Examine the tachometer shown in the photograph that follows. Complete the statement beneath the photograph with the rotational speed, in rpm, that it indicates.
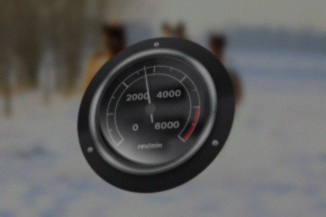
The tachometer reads 2750 rpm
